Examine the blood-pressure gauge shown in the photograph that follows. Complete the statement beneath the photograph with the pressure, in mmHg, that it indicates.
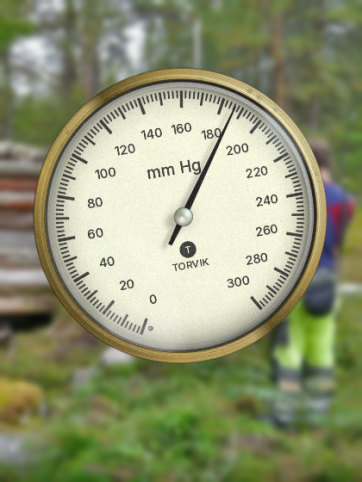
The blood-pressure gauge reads 186 mmHg
